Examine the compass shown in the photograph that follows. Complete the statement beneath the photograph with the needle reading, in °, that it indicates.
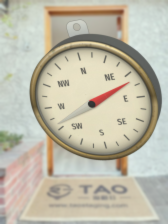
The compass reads 67.5 °
